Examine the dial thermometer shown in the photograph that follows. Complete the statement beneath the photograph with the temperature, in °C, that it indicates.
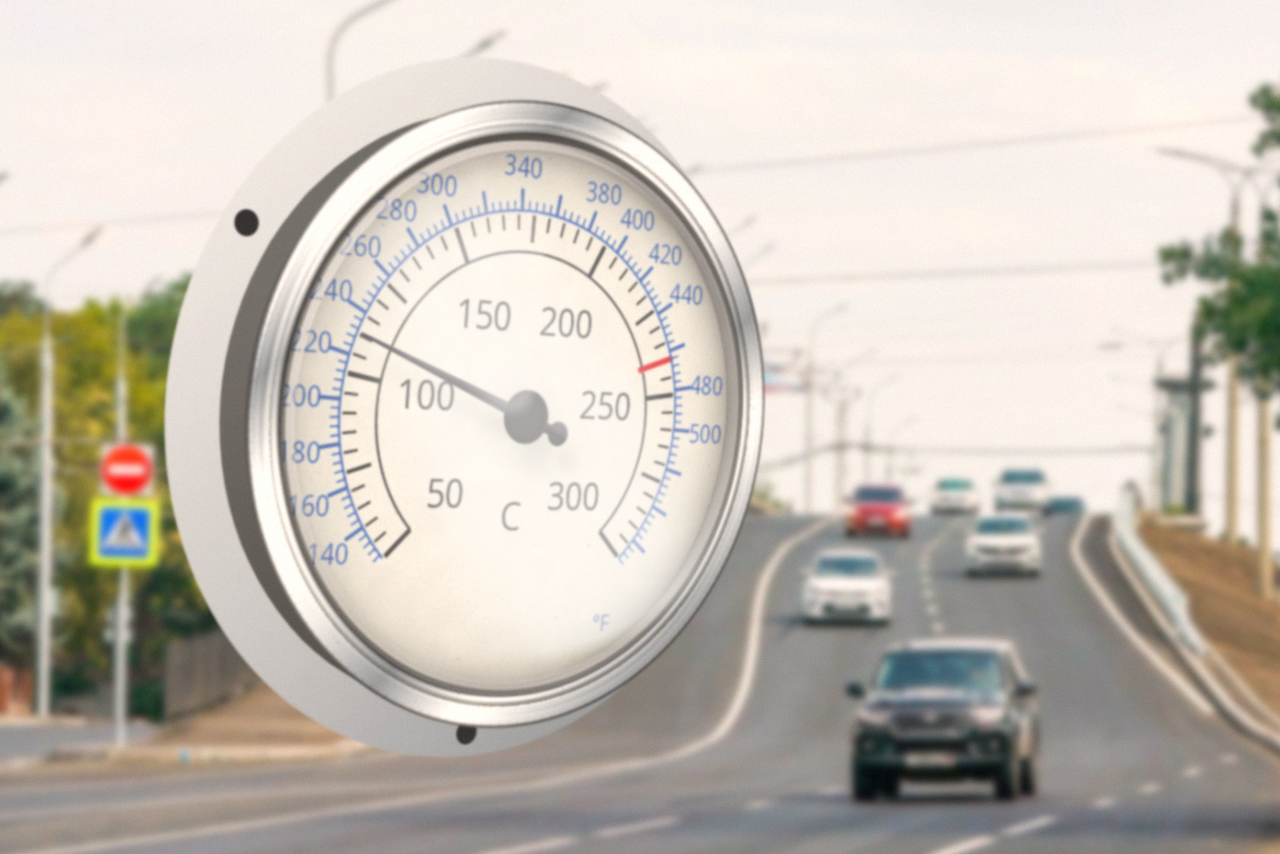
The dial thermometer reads 110 °C
